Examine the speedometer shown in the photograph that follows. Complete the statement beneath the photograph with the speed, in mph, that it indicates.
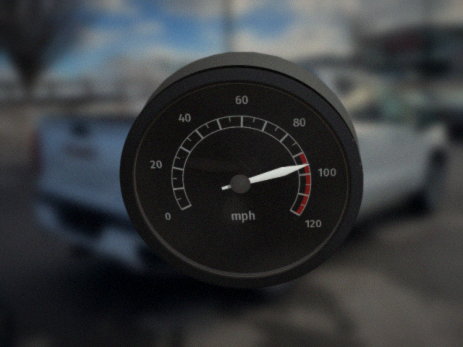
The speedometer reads 95 mph
